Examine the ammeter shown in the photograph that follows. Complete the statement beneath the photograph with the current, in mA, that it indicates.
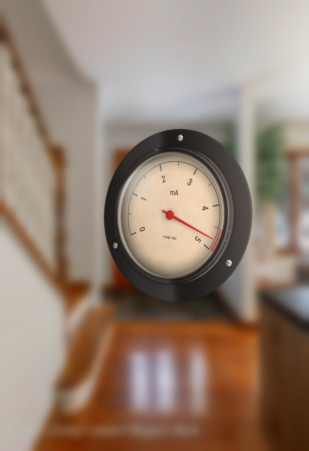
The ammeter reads 4.75 mA
